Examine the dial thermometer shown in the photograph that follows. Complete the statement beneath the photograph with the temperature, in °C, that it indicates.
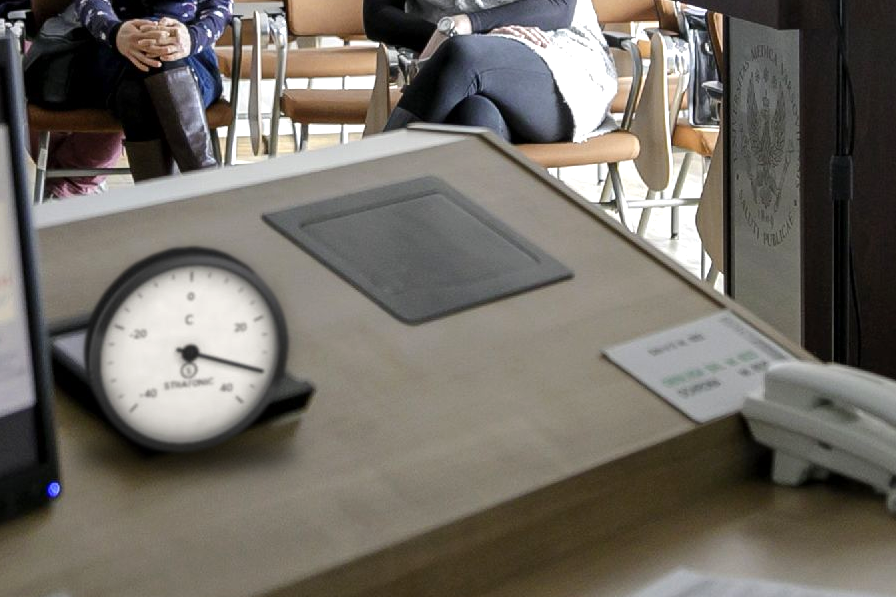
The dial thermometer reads 32 °C
